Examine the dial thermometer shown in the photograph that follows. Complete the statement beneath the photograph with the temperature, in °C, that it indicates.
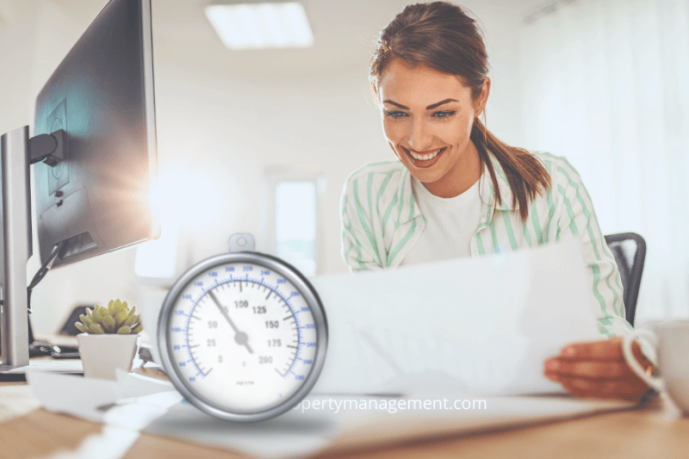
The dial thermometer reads 75 °C
